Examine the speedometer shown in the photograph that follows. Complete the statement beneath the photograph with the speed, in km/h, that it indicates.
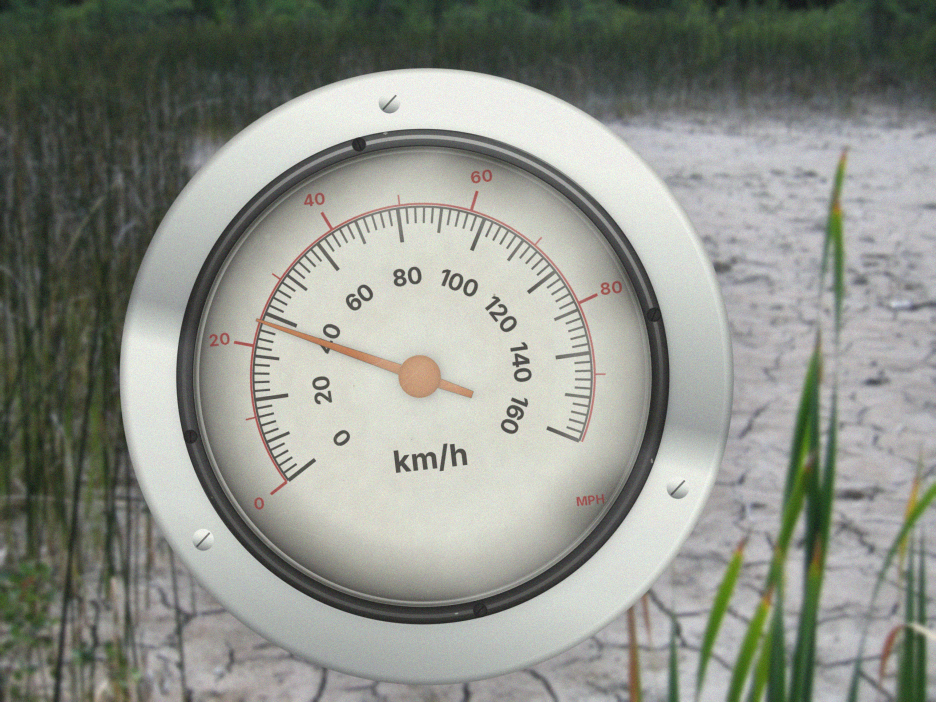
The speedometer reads 38 km/h
